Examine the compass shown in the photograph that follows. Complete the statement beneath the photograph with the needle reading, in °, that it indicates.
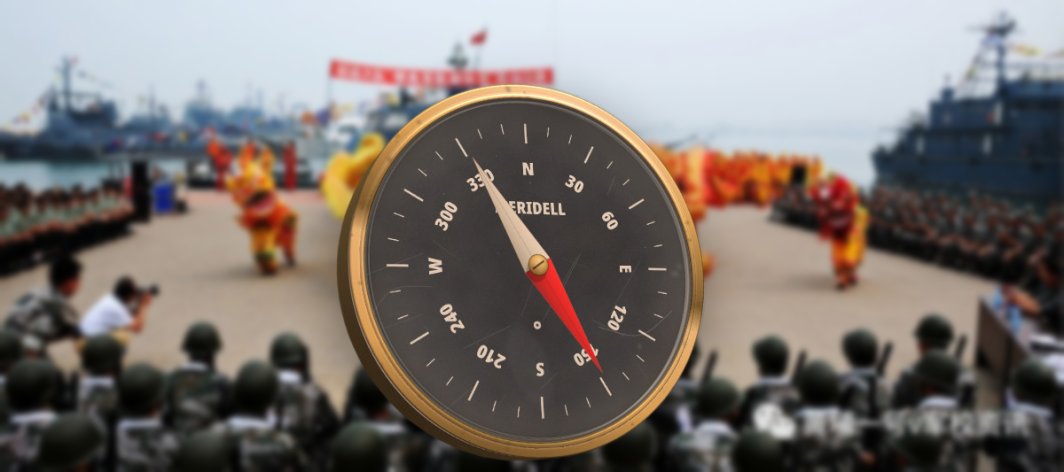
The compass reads 150 °
